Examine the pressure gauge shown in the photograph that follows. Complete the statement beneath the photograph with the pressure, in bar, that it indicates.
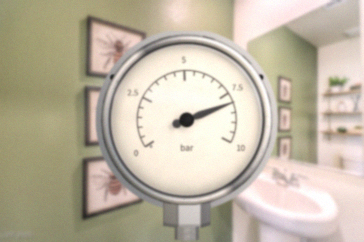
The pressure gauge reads 8 bar
